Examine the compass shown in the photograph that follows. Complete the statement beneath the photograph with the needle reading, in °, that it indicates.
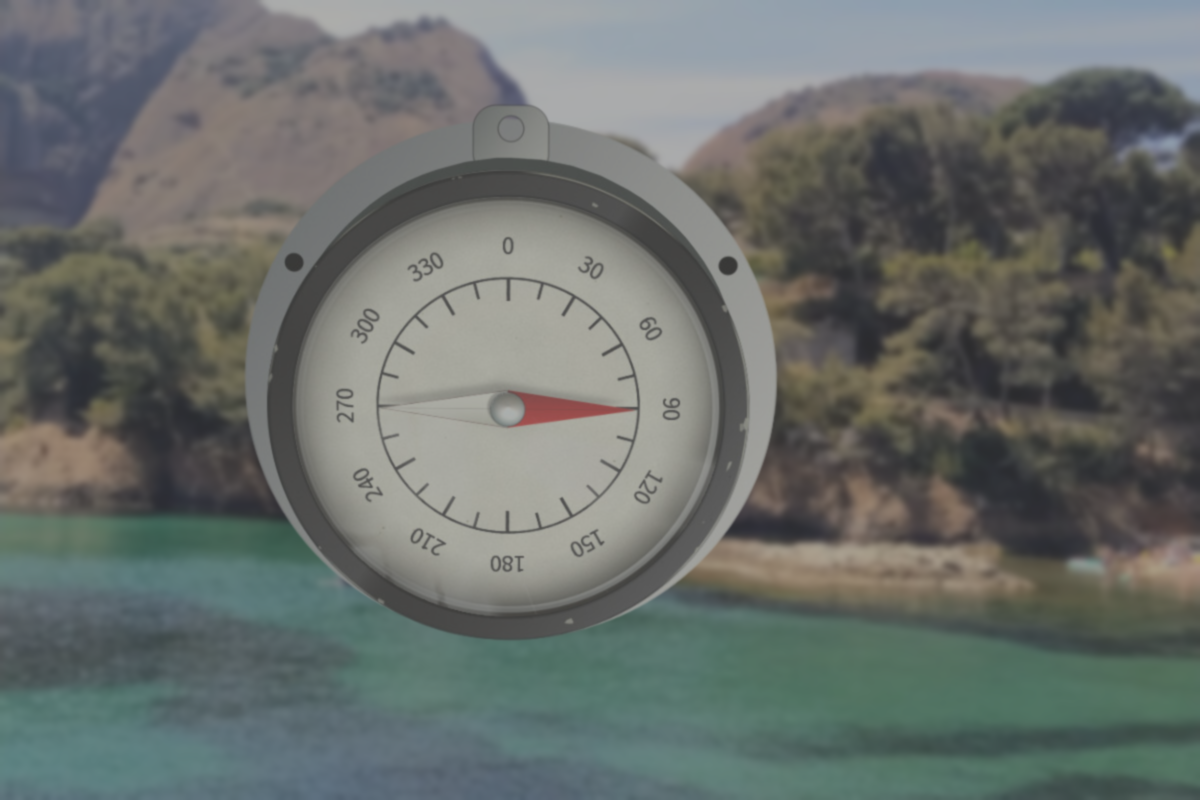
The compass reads 90 °
